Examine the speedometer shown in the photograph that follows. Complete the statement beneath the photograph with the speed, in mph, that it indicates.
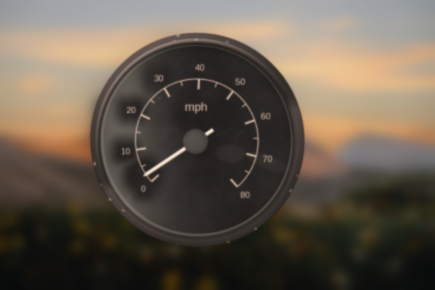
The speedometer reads 2.5 mph
